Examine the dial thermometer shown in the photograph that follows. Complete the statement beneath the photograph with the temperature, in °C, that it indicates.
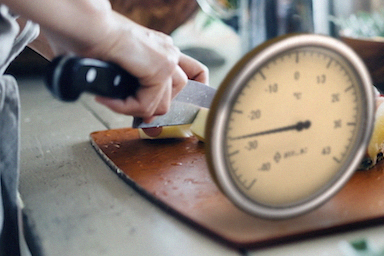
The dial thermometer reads -26 °C
